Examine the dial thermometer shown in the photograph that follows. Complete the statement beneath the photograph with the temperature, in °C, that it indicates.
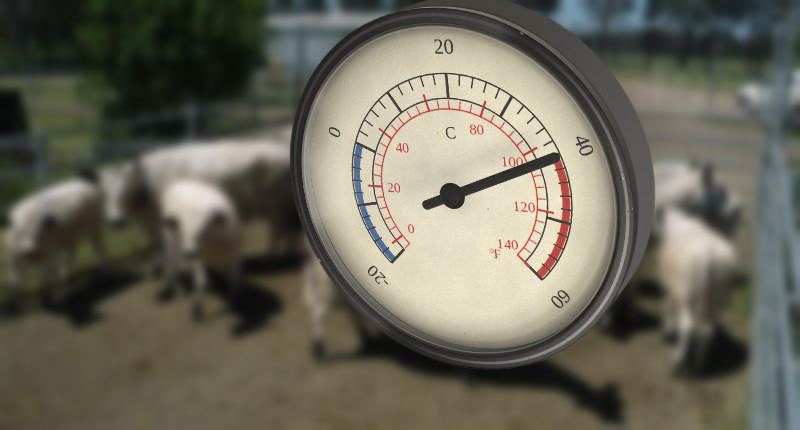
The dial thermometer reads 40 °C
